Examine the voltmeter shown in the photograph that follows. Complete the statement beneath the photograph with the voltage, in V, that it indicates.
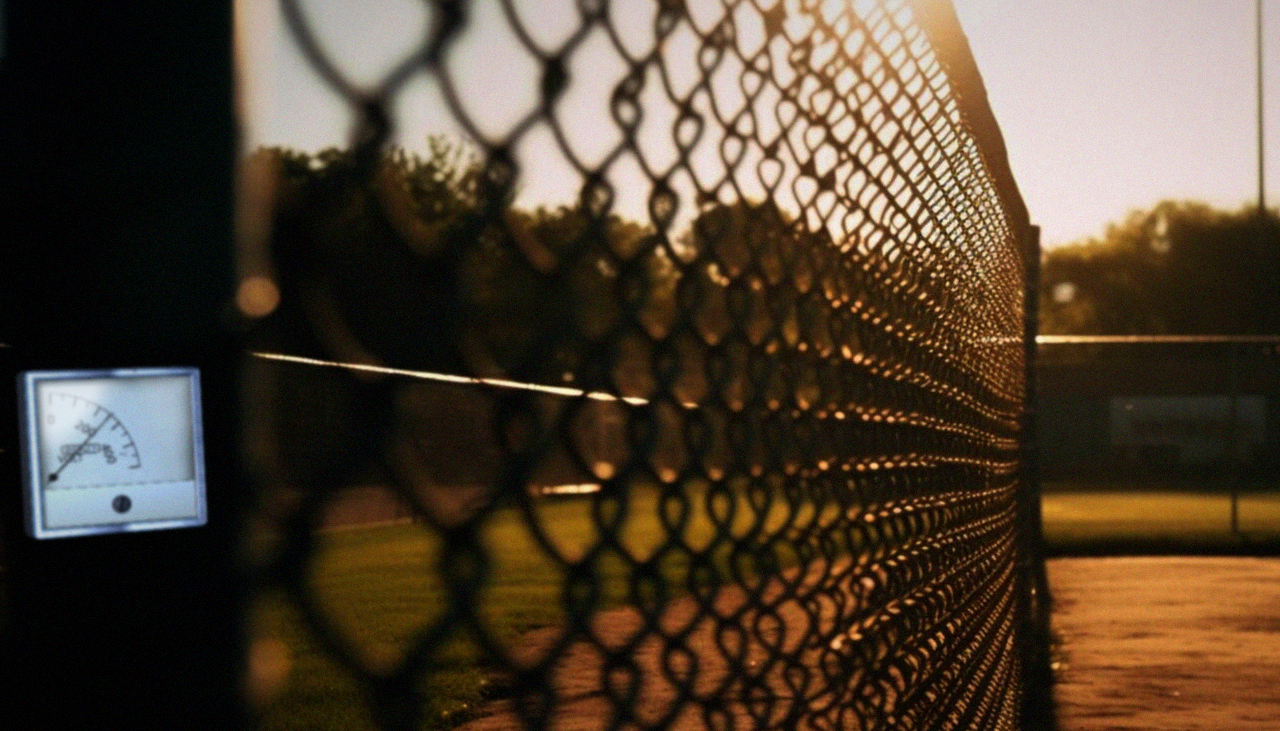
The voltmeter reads 250 V
